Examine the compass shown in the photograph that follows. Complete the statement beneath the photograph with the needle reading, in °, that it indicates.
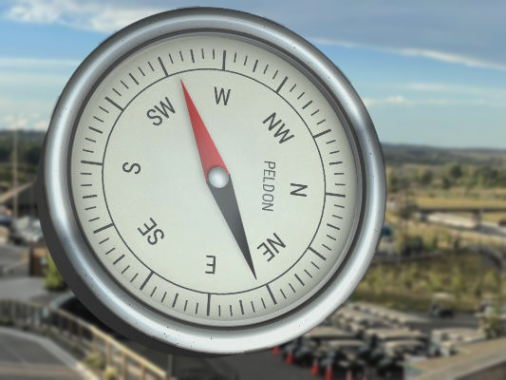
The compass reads 245 °
